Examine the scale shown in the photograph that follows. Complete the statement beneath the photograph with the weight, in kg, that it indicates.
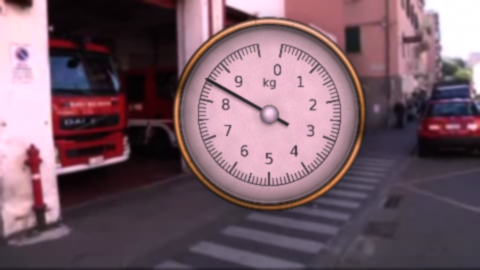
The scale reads 8.5 kg
